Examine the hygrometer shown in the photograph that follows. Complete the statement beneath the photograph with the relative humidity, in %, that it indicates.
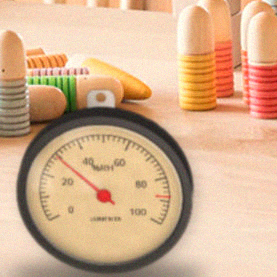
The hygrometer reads 30 %
